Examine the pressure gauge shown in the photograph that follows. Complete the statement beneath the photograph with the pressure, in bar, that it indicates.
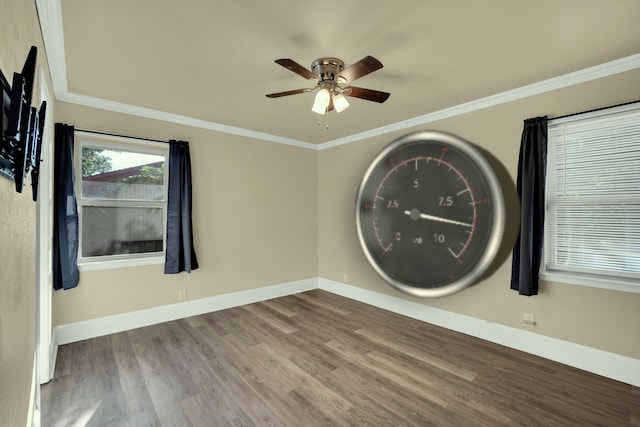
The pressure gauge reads 8.75 bar
